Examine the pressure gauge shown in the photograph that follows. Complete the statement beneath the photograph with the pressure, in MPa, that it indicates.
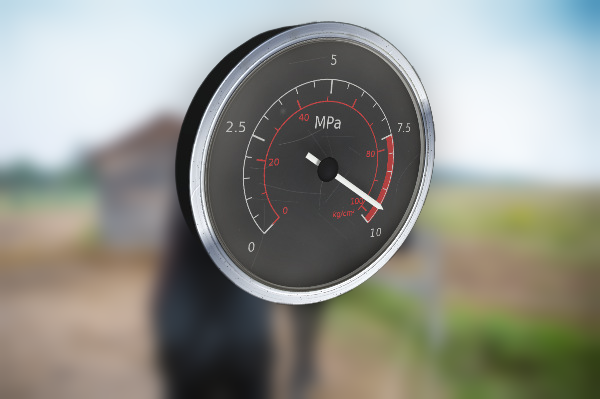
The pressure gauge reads 9.5 MPa
